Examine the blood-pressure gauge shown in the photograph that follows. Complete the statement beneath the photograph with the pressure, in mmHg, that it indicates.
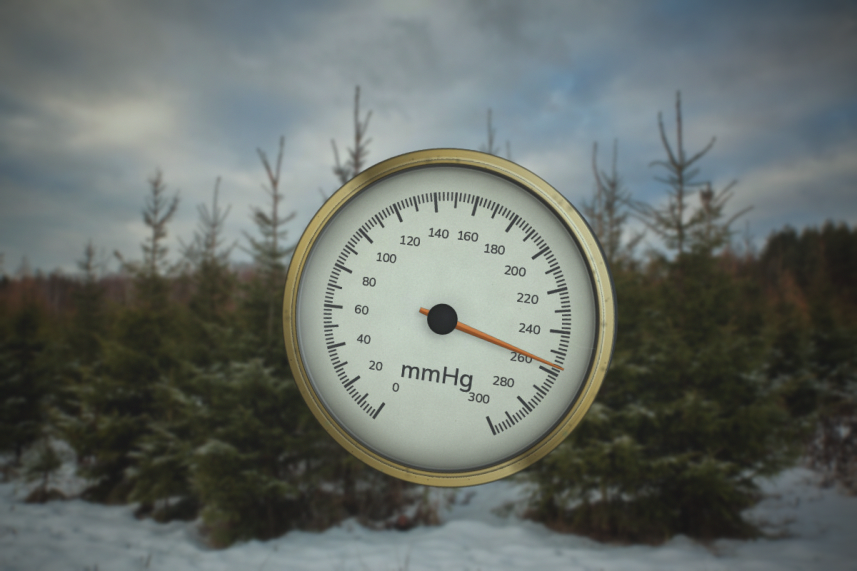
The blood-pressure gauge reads 256 mmHg
